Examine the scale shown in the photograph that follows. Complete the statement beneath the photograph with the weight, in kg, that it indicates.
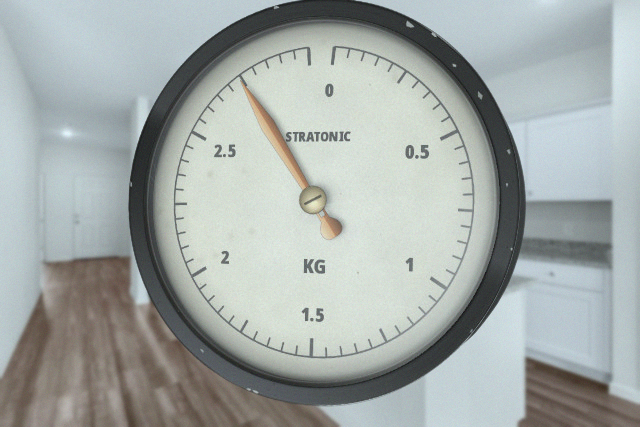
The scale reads 2.75 kg
